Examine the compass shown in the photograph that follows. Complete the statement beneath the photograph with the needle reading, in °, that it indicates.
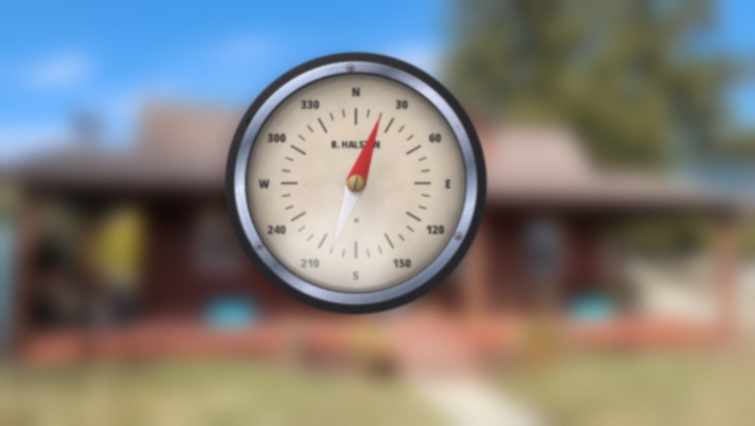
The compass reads 20 °
